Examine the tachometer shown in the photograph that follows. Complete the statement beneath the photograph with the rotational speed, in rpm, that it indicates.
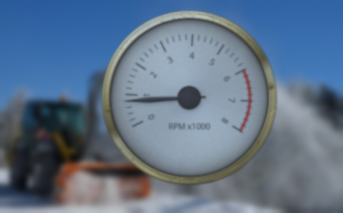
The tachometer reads 800 rpm
